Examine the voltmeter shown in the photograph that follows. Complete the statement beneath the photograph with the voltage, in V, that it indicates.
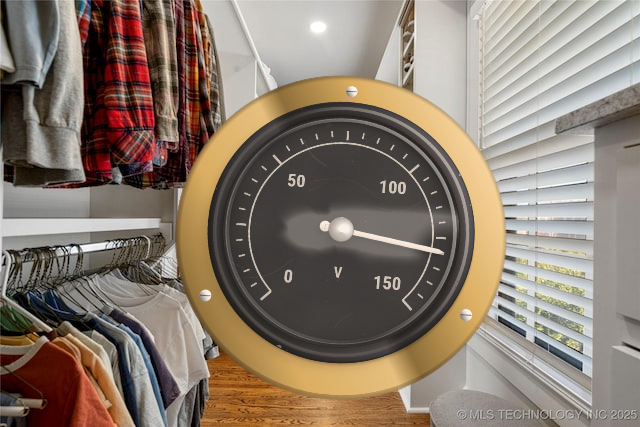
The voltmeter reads 130 V
